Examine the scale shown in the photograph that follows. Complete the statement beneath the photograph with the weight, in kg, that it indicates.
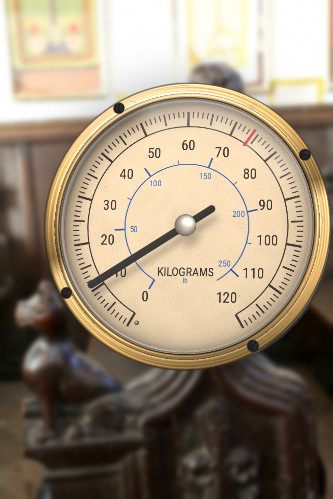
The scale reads 11 kg
